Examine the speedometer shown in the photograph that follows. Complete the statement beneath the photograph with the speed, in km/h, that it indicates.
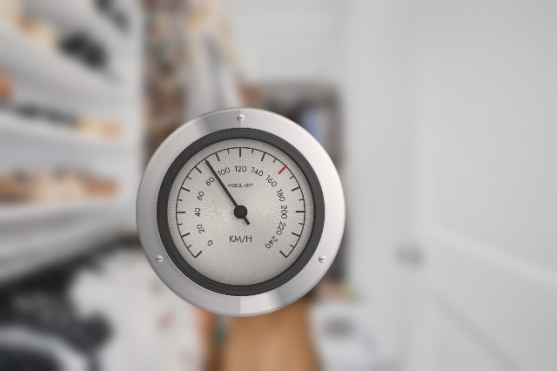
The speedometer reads 90 km/h
